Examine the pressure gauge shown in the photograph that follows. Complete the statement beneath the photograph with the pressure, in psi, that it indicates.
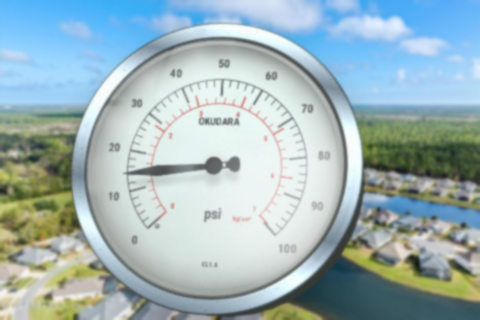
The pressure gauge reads 14 psi
